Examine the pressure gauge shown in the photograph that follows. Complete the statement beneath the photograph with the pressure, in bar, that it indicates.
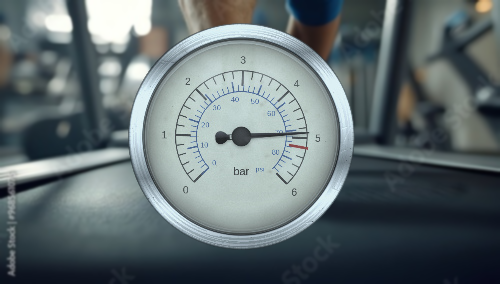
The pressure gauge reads 4.9 bar
